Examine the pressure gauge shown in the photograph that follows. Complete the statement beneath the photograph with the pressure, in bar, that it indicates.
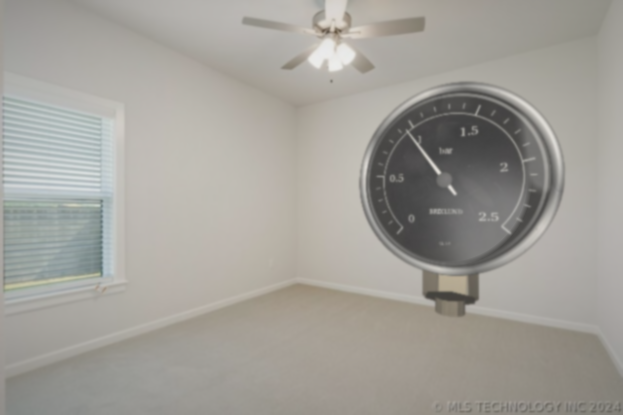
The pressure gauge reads 0.95 bar
